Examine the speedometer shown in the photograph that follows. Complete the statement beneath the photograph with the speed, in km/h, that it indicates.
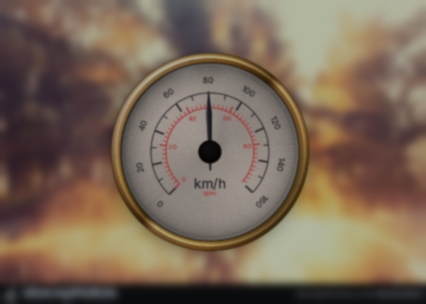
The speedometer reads 80 km/h
